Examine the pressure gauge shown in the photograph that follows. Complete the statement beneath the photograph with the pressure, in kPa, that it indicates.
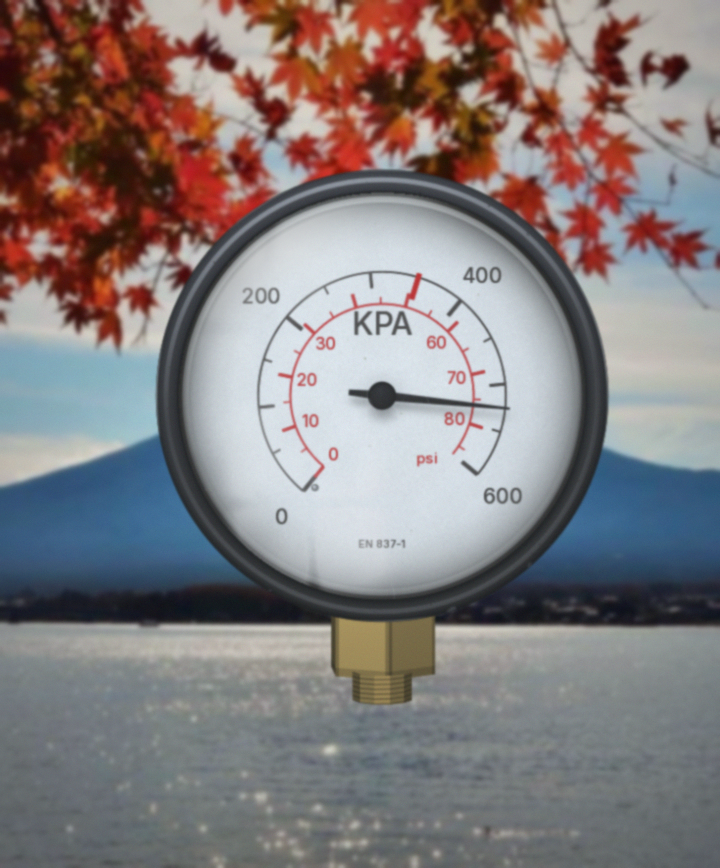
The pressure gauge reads 525 kPa
